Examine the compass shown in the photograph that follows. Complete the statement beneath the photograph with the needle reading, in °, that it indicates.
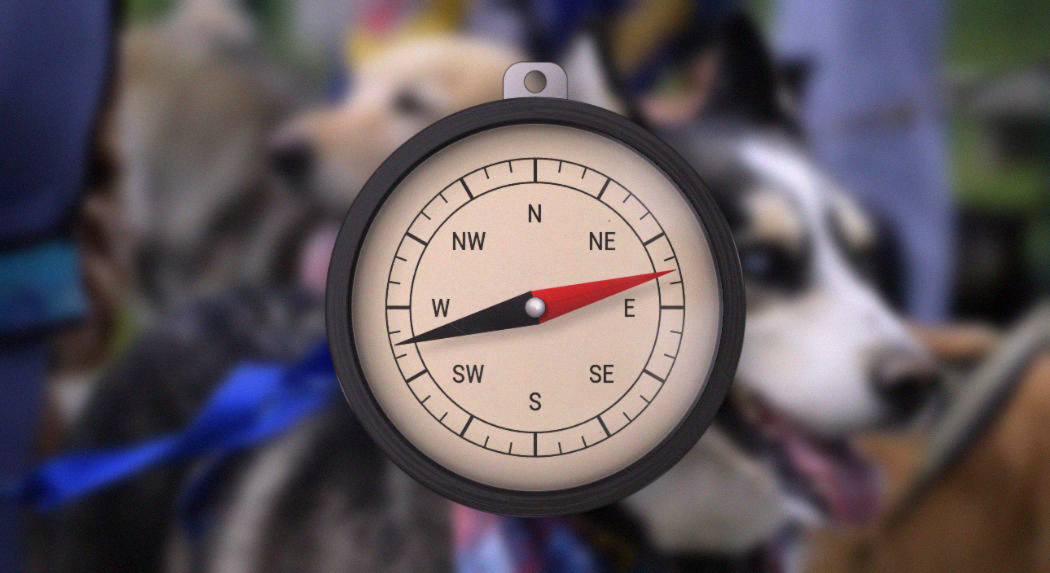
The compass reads 75 °
